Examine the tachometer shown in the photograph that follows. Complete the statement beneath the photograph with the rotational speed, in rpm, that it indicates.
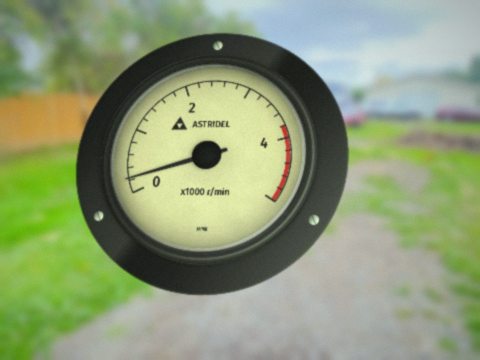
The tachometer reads 200 rpm
